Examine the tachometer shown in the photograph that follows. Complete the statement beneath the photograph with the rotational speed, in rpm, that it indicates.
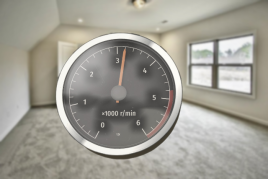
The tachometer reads 3200 rpm
